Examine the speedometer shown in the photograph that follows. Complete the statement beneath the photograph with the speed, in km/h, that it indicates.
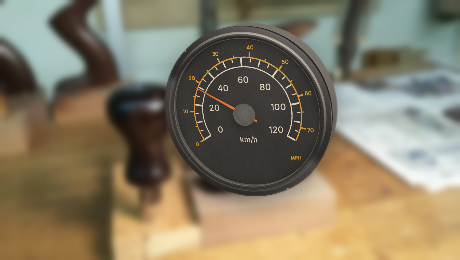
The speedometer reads 30 km/h
